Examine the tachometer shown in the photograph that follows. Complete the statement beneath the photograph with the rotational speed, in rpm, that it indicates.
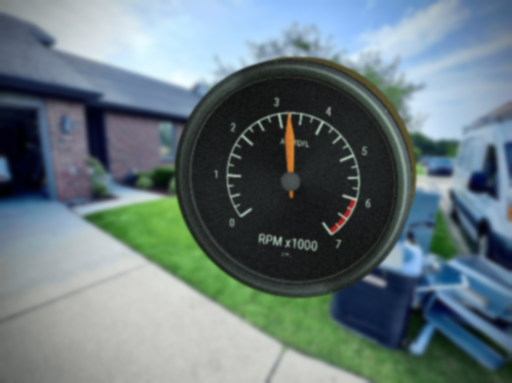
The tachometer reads 3250 rpm
